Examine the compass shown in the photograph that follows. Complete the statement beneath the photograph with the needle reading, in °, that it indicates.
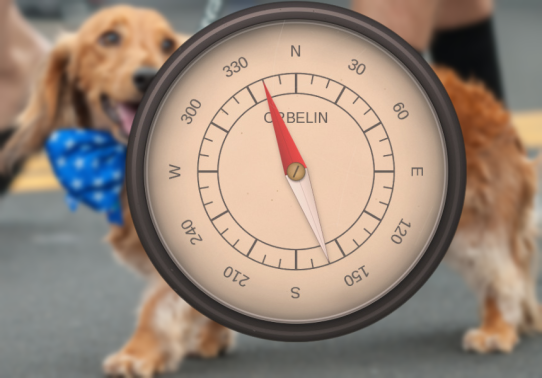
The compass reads 340 °
